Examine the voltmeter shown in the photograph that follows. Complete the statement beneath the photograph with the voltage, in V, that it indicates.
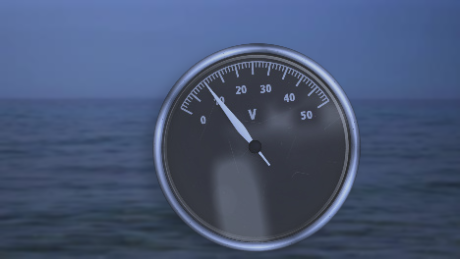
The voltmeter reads 10 V
